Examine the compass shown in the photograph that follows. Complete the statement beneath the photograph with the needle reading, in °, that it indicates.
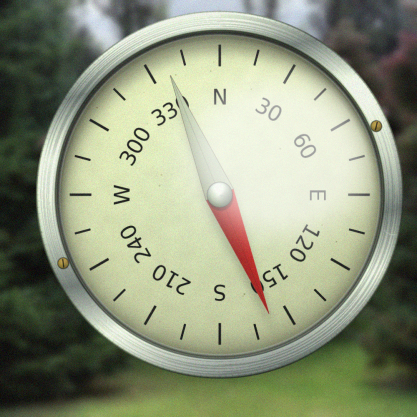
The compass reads 157.5 °
